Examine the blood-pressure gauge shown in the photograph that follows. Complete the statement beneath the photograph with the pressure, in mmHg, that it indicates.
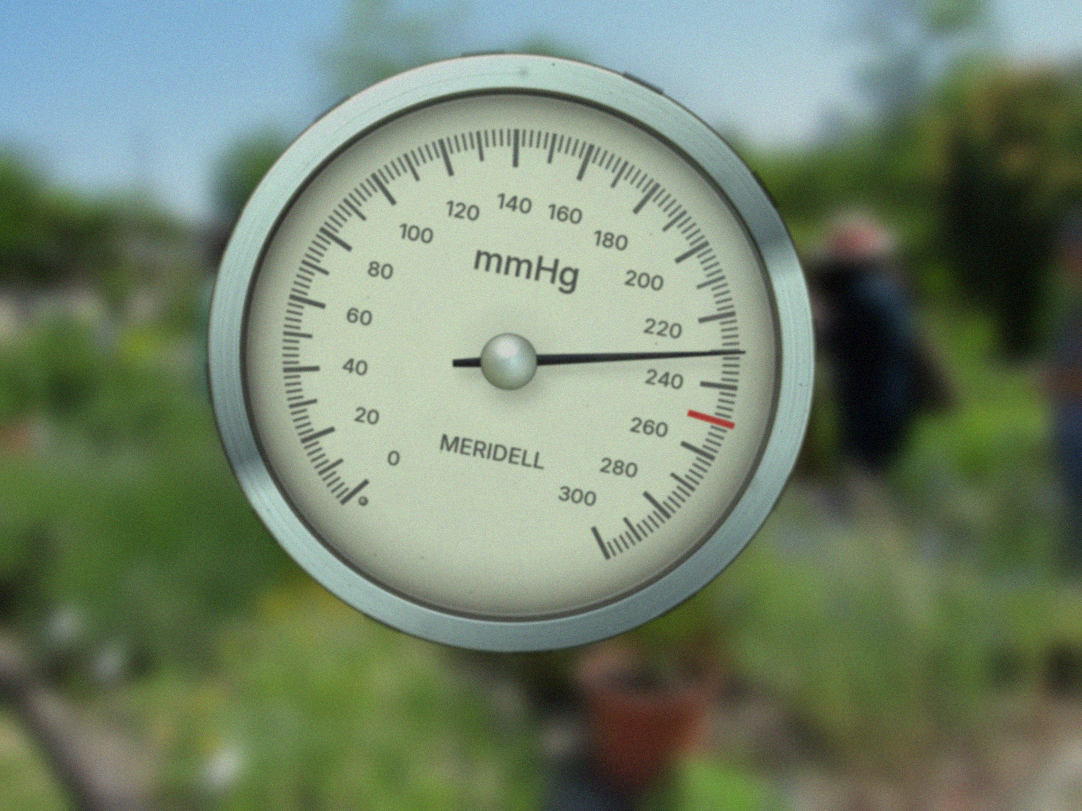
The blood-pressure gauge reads 230 mmHg
